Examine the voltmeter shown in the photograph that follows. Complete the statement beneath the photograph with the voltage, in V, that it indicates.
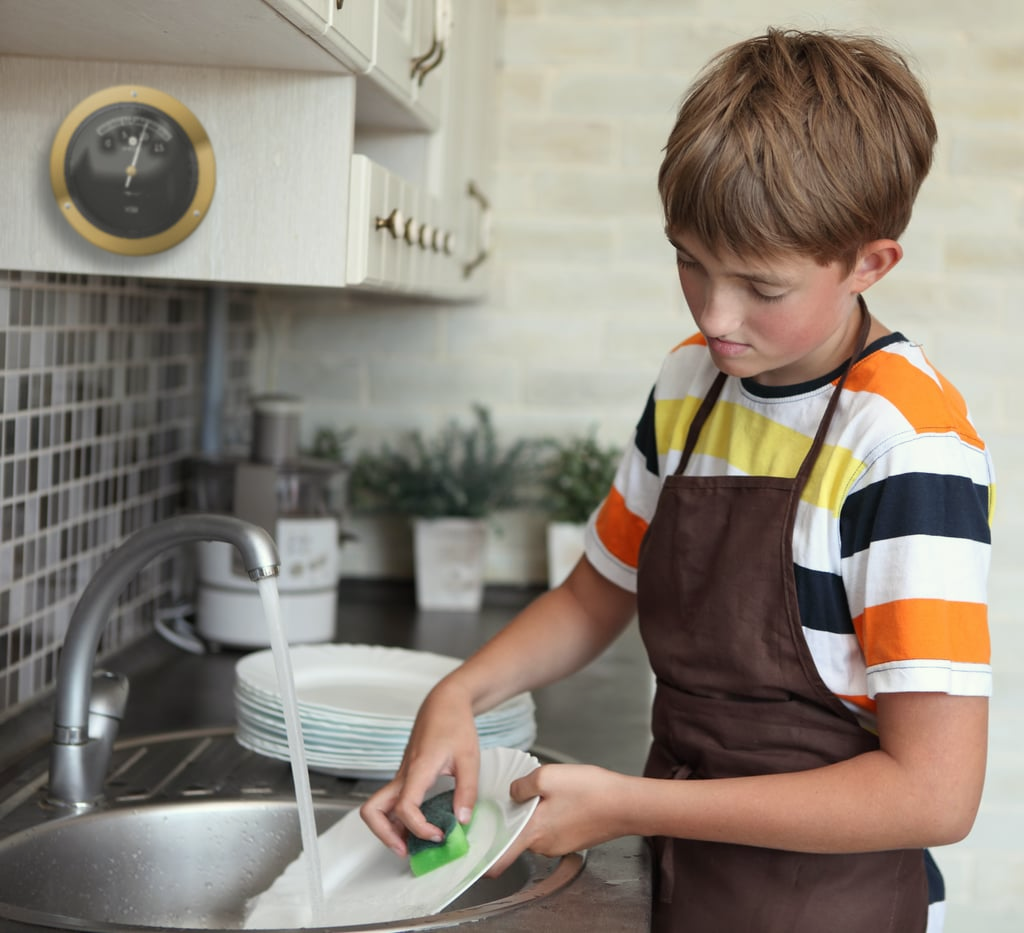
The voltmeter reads 10 V
